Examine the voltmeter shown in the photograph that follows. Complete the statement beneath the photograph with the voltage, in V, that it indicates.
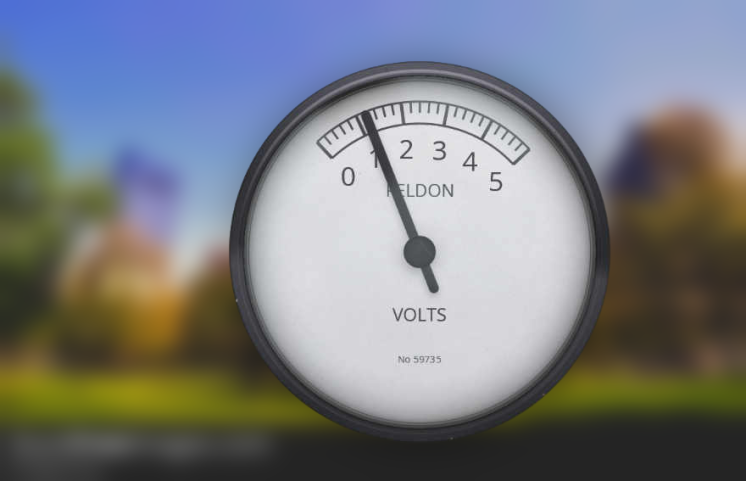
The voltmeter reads 1.2 V
